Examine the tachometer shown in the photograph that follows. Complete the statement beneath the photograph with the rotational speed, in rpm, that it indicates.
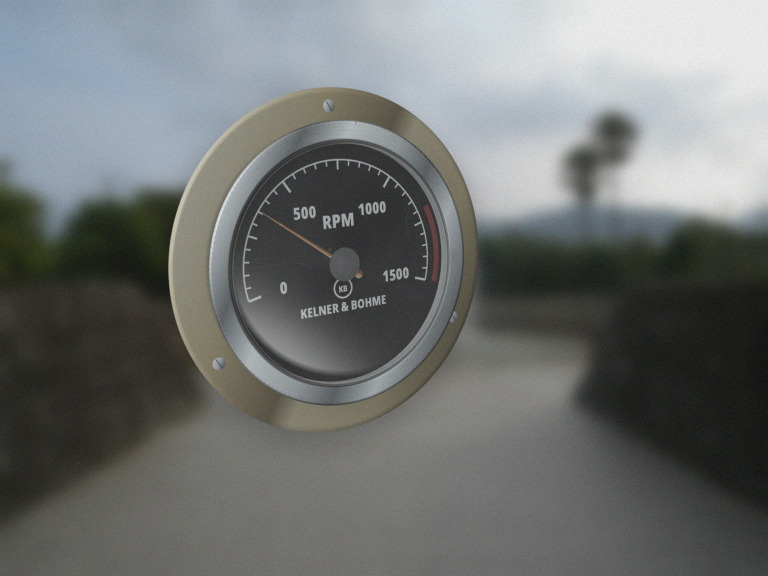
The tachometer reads 350 rpm
